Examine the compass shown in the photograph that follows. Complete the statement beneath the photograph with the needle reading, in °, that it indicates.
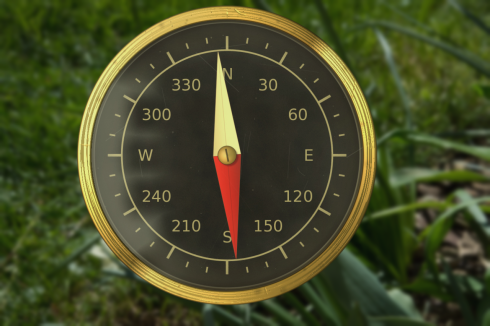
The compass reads 175 °
